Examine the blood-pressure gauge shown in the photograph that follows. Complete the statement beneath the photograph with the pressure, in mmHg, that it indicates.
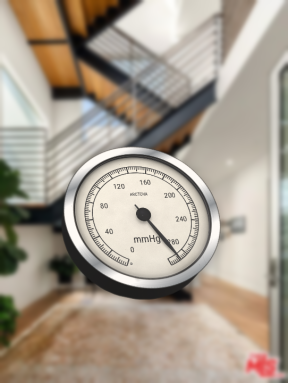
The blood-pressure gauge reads 290 mmHg
